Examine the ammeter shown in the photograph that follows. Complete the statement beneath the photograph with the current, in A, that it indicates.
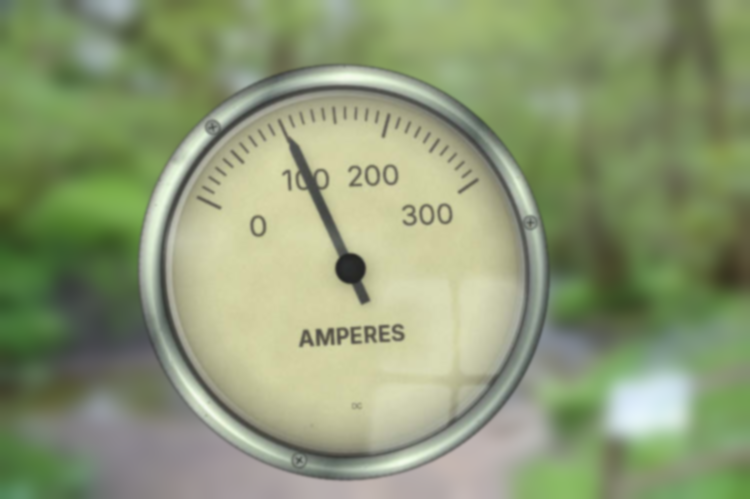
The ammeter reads 100 A
